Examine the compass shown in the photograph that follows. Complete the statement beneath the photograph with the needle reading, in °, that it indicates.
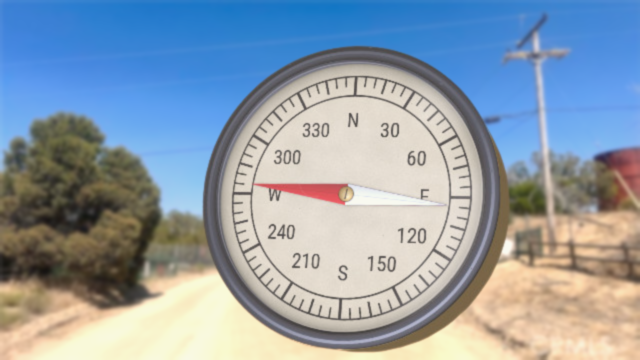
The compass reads 275 °
